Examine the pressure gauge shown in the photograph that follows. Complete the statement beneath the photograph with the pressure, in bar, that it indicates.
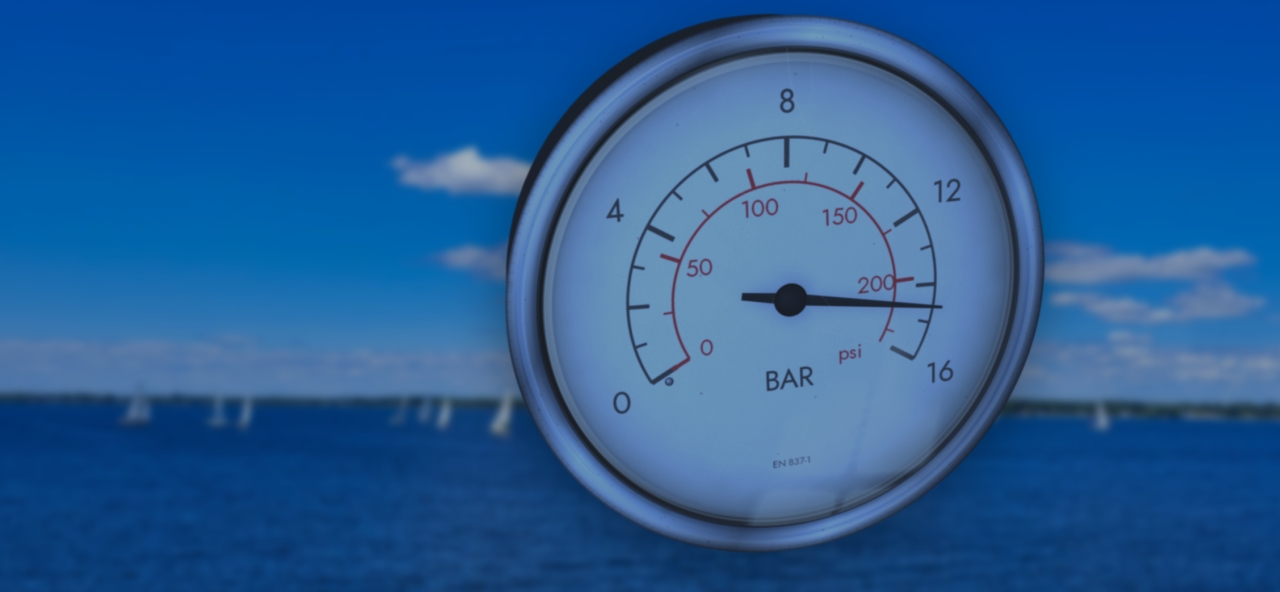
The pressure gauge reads 14.5 bar
